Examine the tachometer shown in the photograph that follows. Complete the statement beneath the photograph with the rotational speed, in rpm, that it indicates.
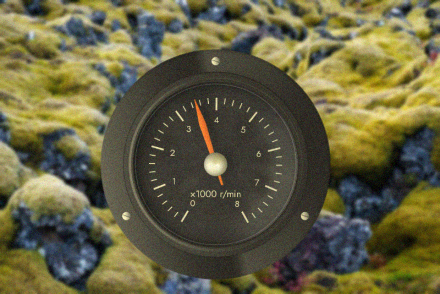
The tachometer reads 3500 rpm
